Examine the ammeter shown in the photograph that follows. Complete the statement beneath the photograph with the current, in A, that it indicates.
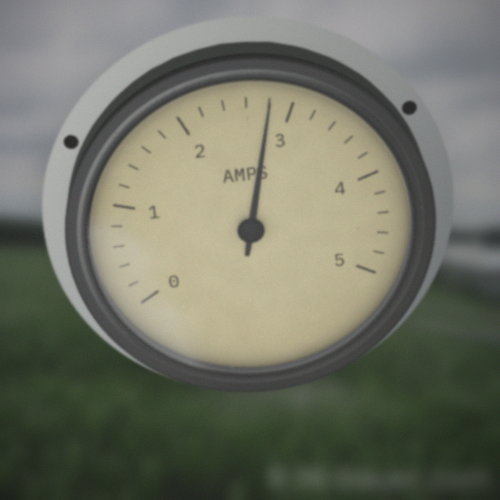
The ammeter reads 2.8 A
